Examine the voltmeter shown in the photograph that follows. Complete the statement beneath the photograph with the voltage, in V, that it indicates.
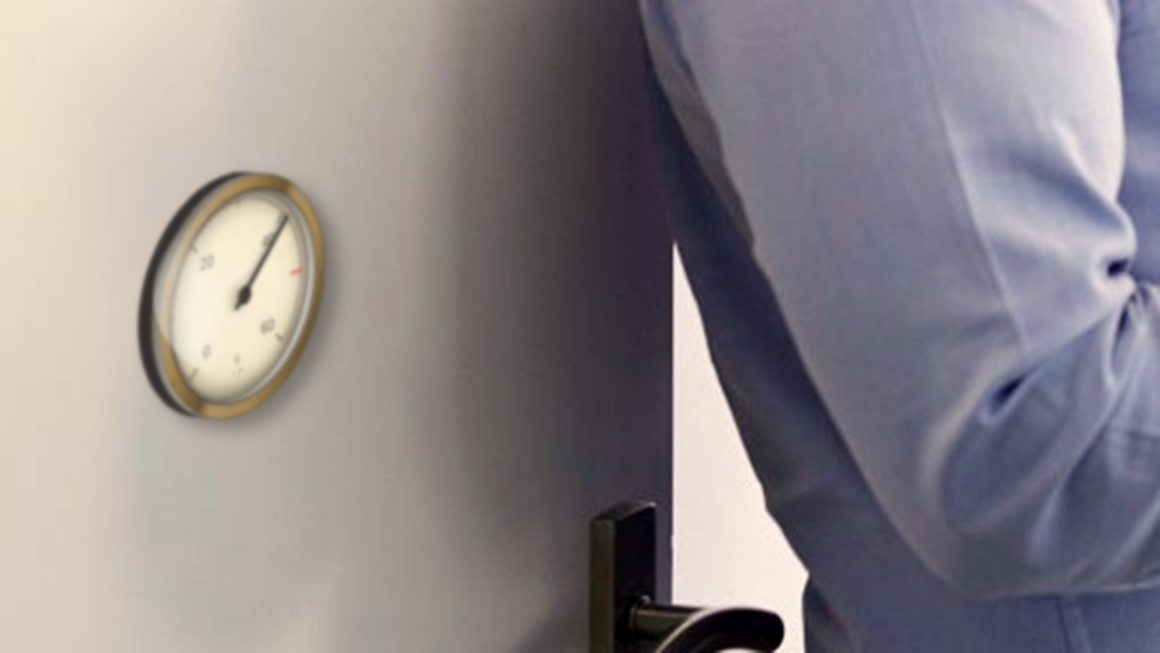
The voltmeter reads 40 V
